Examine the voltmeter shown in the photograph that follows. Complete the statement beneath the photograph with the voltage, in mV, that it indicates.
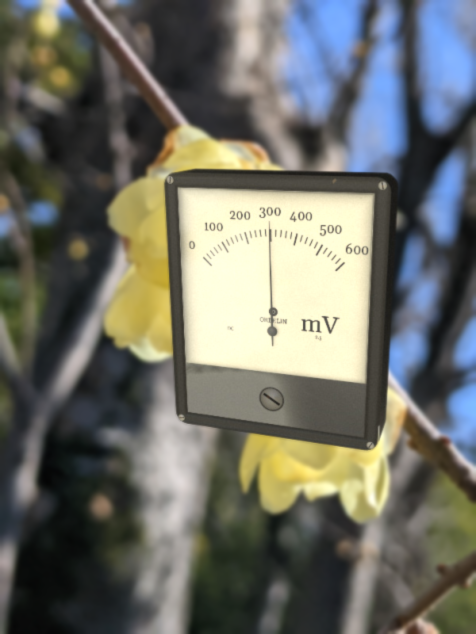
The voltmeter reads 300 mV
